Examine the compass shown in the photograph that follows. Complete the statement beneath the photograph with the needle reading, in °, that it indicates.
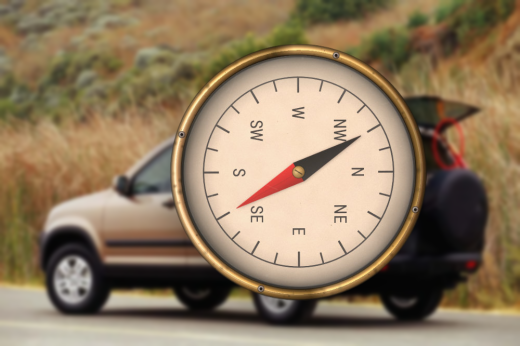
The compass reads 150 °
